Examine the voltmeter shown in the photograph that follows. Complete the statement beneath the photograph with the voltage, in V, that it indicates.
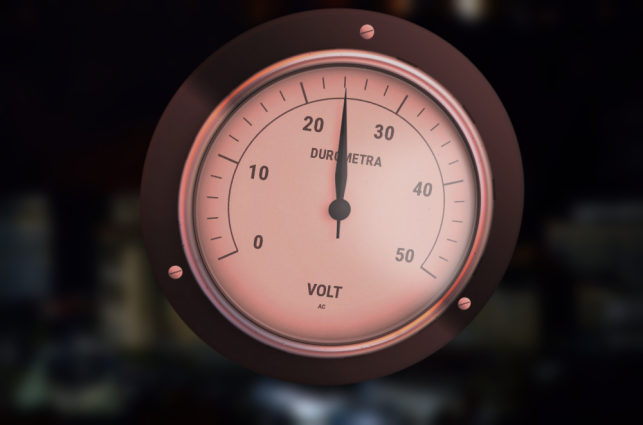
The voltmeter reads 24 V
